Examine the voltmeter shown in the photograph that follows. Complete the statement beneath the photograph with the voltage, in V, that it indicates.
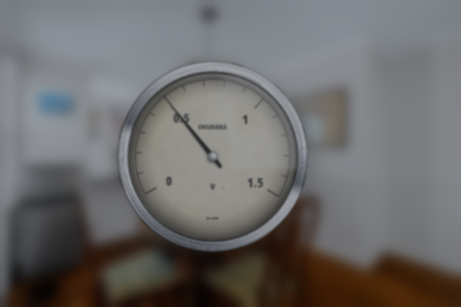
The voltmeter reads 0.5 V
